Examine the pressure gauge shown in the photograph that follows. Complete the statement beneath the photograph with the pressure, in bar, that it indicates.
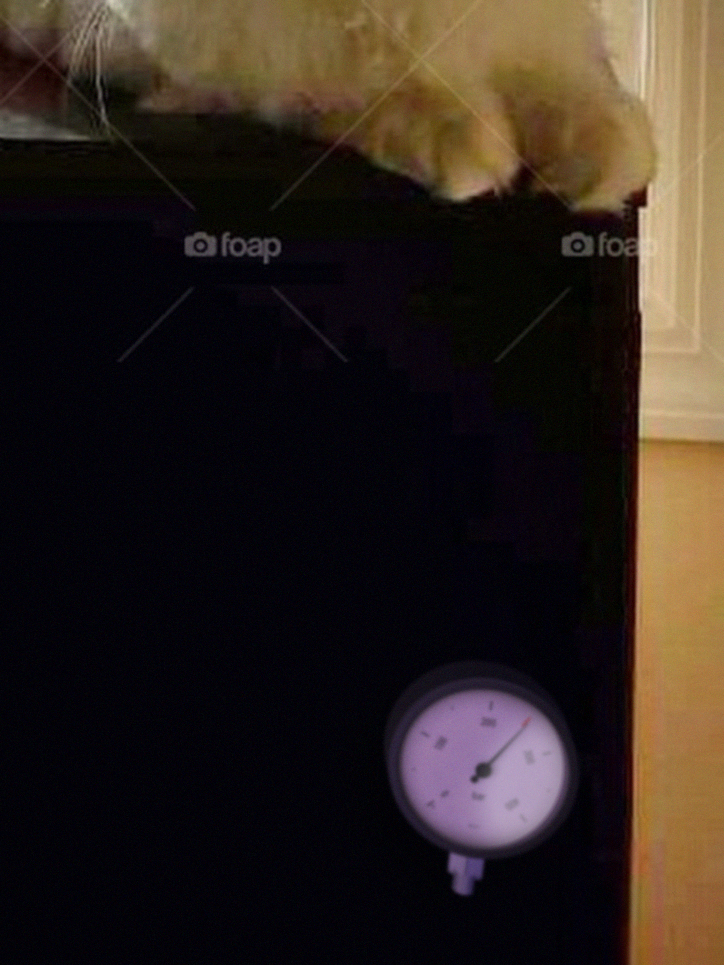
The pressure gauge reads 250 bar
